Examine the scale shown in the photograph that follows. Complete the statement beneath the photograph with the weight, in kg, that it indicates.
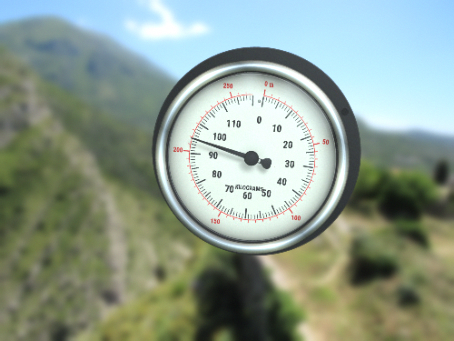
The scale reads 95 kg
